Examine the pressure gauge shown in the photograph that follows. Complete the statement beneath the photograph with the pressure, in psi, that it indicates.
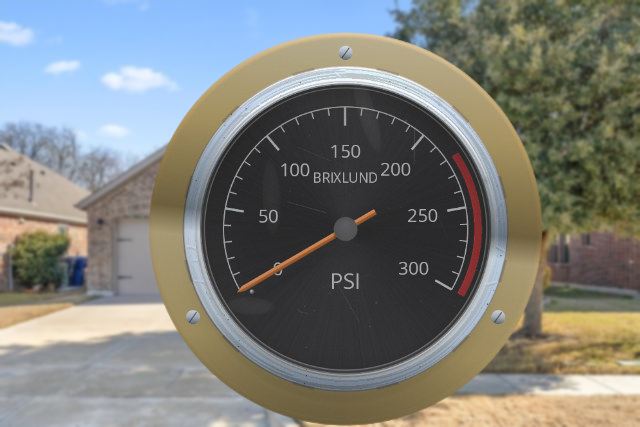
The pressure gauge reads 0 psi
